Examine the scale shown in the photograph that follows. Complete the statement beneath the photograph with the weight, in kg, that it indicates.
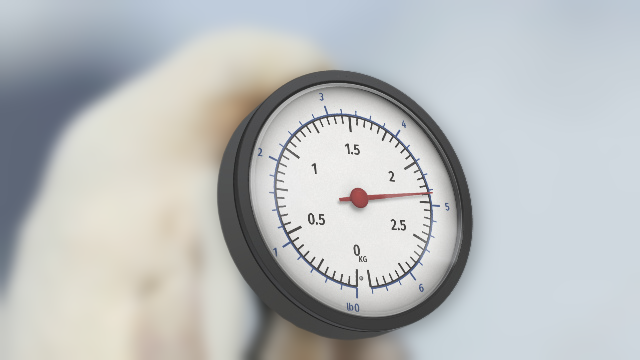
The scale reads 2.2 kg
